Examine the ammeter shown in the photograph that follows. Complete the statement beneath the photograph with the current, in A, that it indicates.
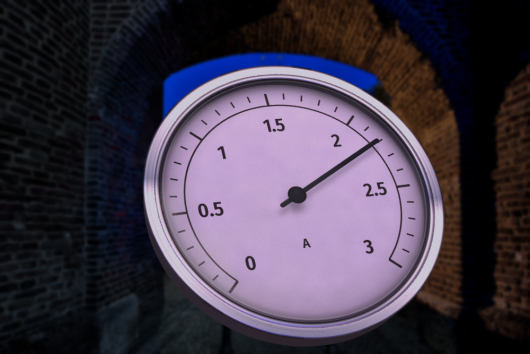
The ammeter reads 2.2 A
